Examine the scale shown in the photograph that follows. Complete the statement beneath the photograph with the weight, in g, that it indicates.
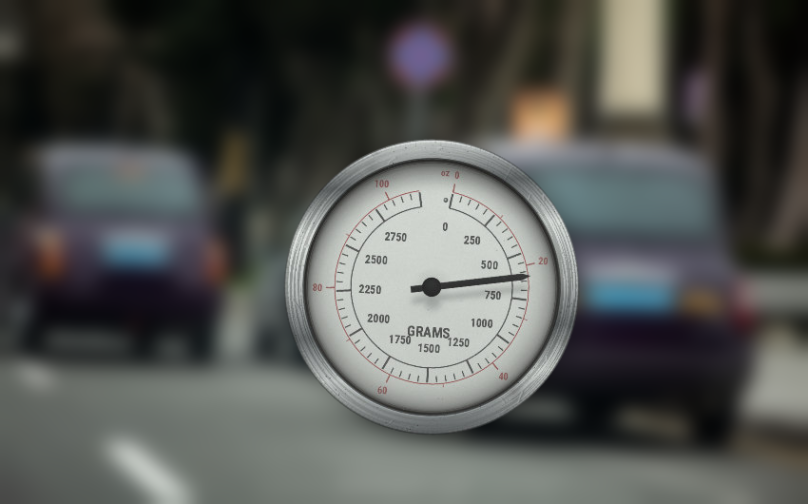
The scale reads 625 g
